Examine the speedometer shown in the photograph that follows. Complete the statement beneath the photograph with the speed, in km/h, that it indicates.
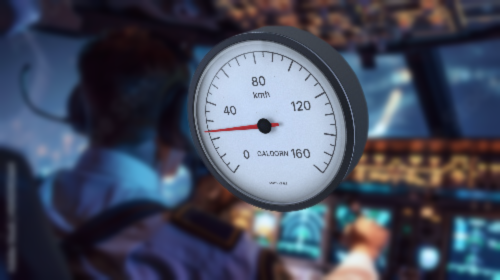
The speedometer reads 25 km/h
